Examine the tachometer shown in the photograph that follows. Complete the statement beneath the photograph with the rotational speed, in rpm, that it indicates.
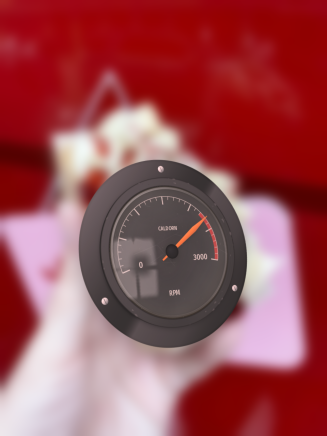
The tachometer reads 2300 rpm
